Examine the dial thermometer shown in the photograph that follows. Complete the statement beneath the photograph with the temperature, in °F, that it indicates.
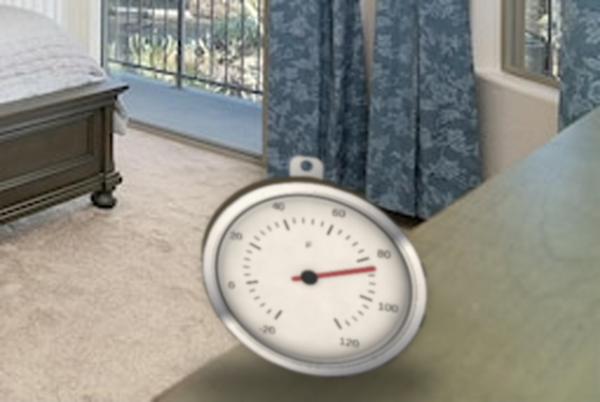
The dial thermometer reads 84 °F
